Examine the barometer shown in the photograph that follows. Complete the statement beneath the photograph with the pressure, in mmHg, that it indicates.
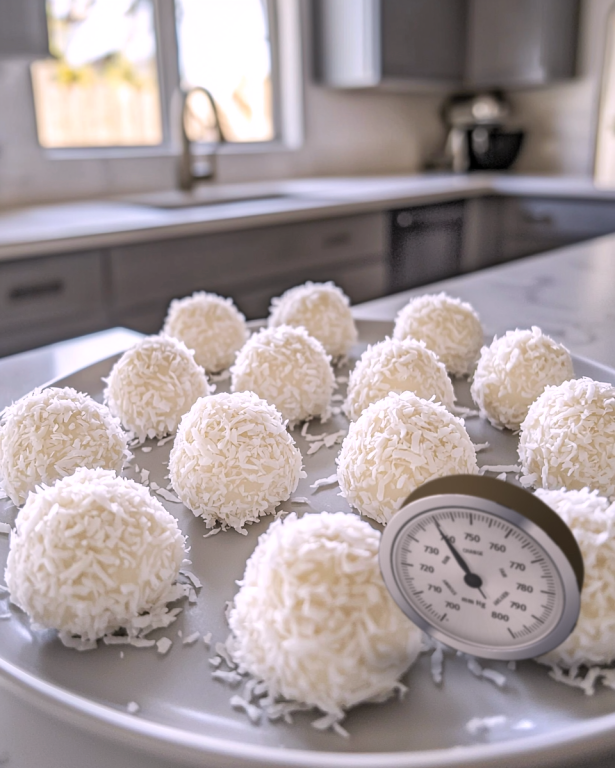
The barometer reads 740 mmHg
